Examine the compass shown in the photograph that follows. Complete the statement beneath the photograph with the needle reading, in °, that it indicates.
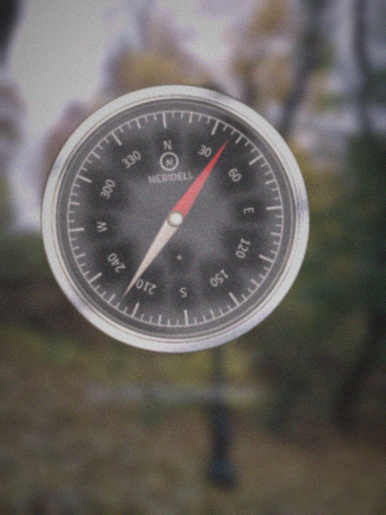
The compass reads 40 °
